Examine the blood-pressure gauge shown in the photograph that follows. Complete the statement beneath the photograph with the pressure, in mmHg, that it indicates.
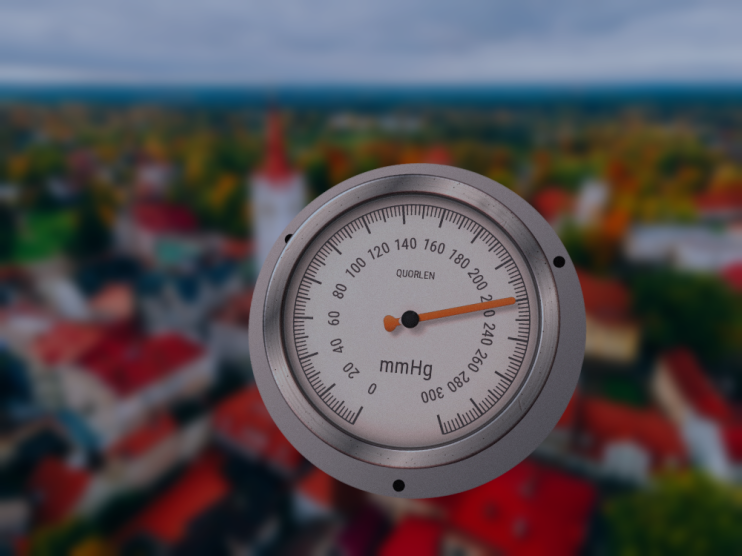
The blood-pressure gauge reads 220 mmHg
